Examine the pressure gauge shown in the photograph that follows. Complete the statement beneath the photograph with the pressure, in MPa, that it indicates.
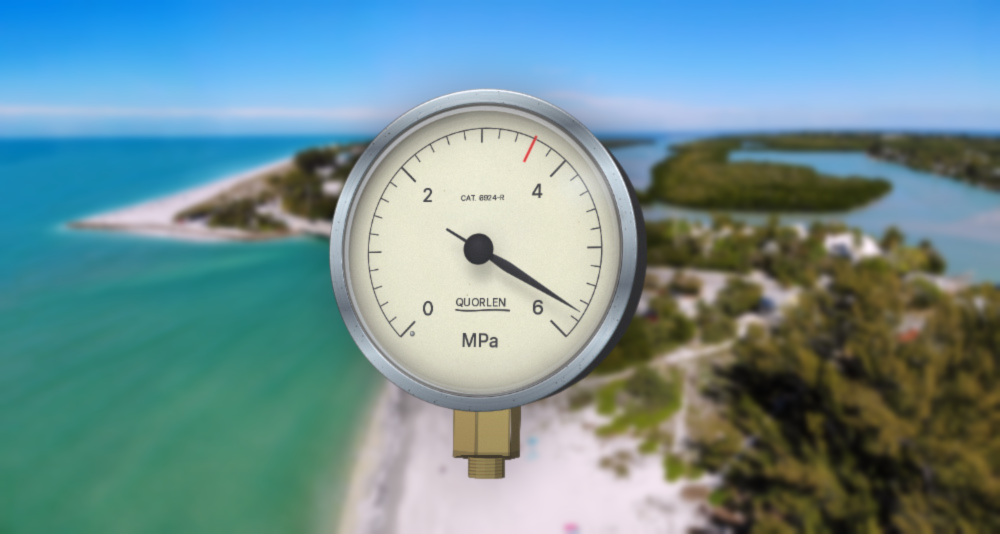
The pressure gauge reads 5.7 MPa
